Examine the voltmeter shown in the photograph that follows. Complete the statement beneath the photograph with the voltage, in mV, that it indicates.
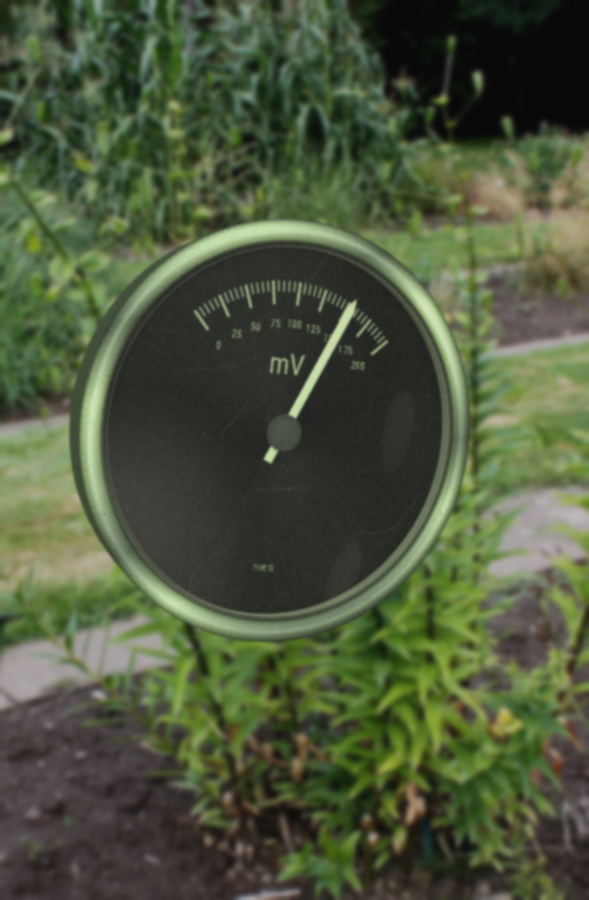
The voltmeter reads 150 mV
